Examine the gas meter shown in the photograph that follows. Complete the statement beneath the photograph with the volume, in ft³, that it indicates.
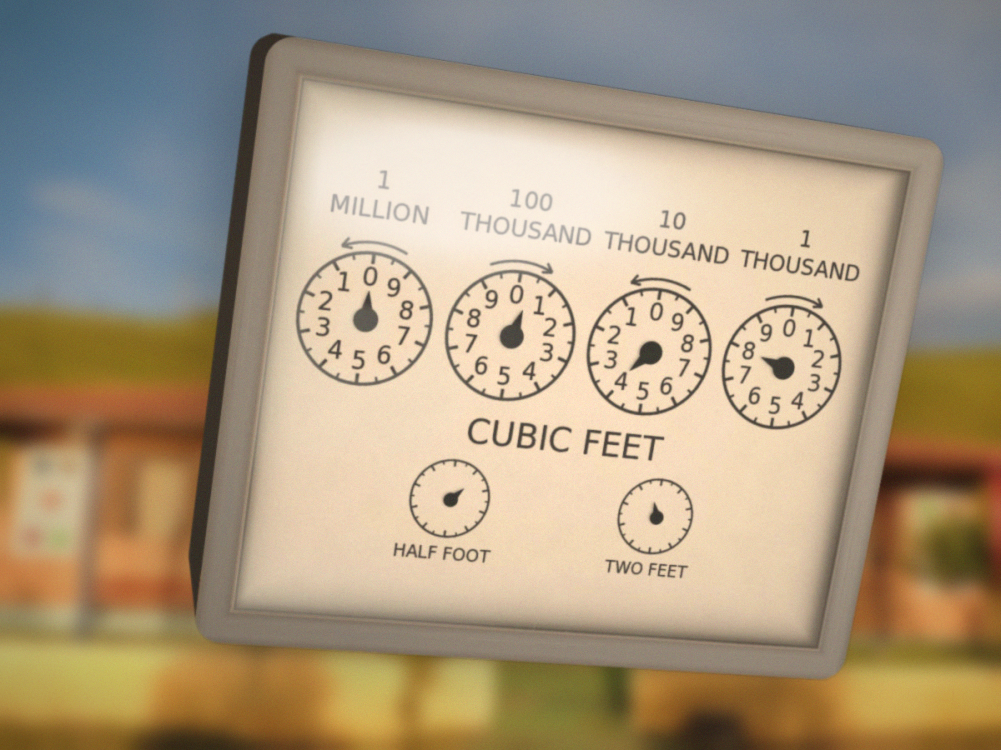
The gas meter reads 3800 ft³
